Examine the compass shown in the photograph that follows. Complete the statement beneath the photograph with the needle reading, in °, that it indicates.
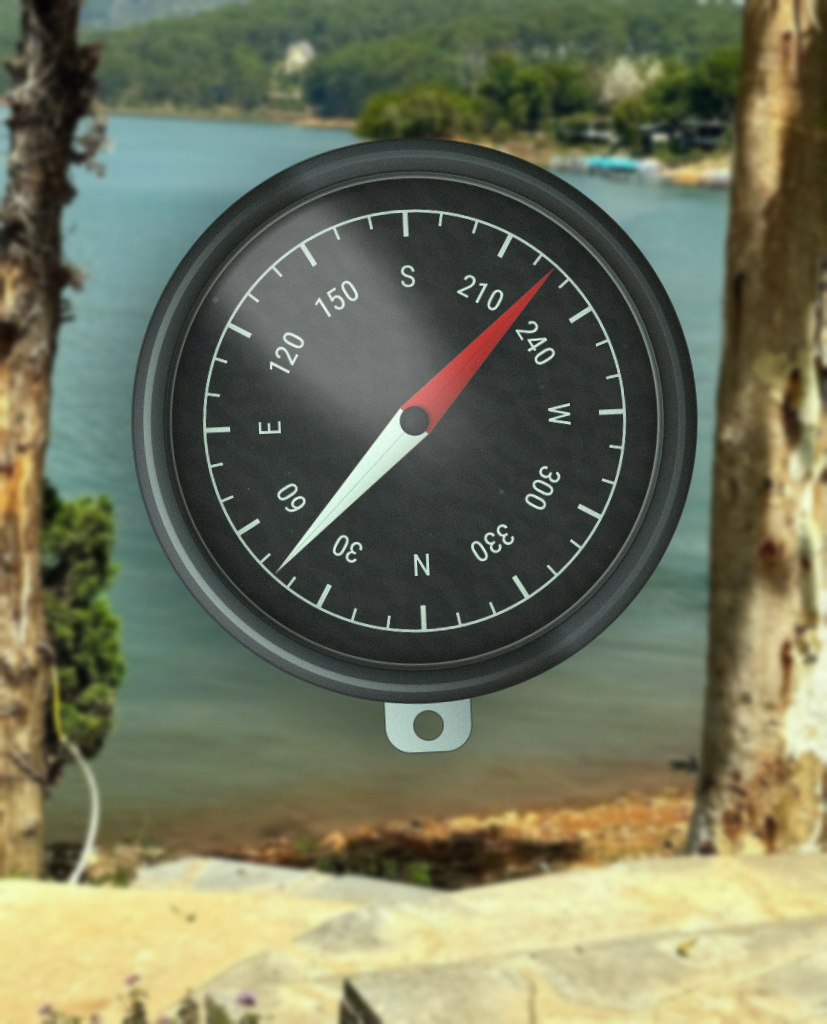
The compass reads 225 °
